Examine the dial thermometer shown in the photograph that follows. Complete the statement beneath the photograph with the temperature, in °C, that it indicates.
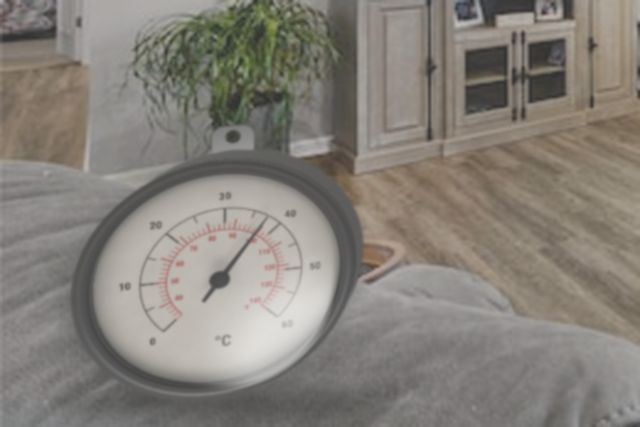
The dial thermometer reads 37.5 °C
